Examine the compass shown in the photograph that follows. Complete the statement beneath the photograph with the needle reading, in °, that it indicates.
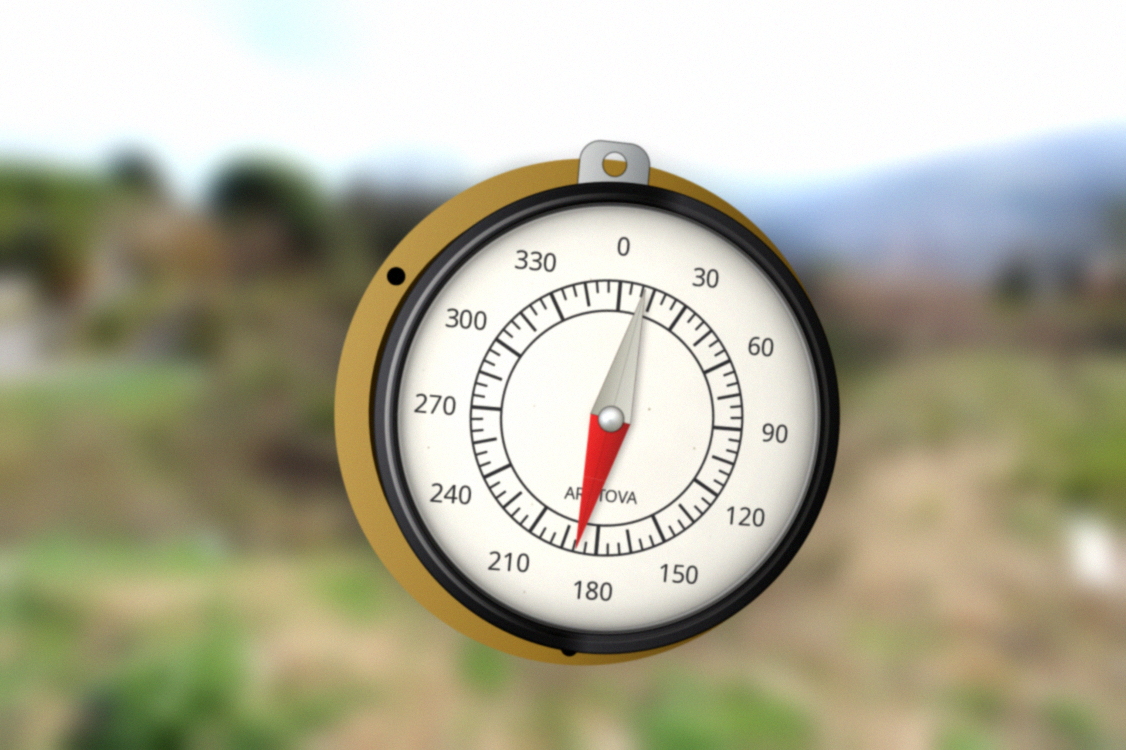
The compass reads 190 °
